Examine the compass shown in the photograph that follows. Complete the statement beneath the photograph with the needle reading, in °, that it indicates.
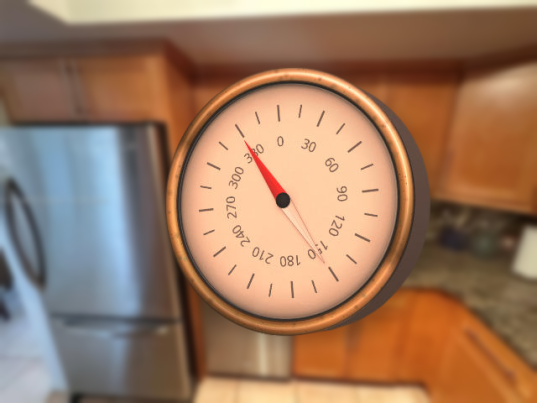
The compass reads 330 °
